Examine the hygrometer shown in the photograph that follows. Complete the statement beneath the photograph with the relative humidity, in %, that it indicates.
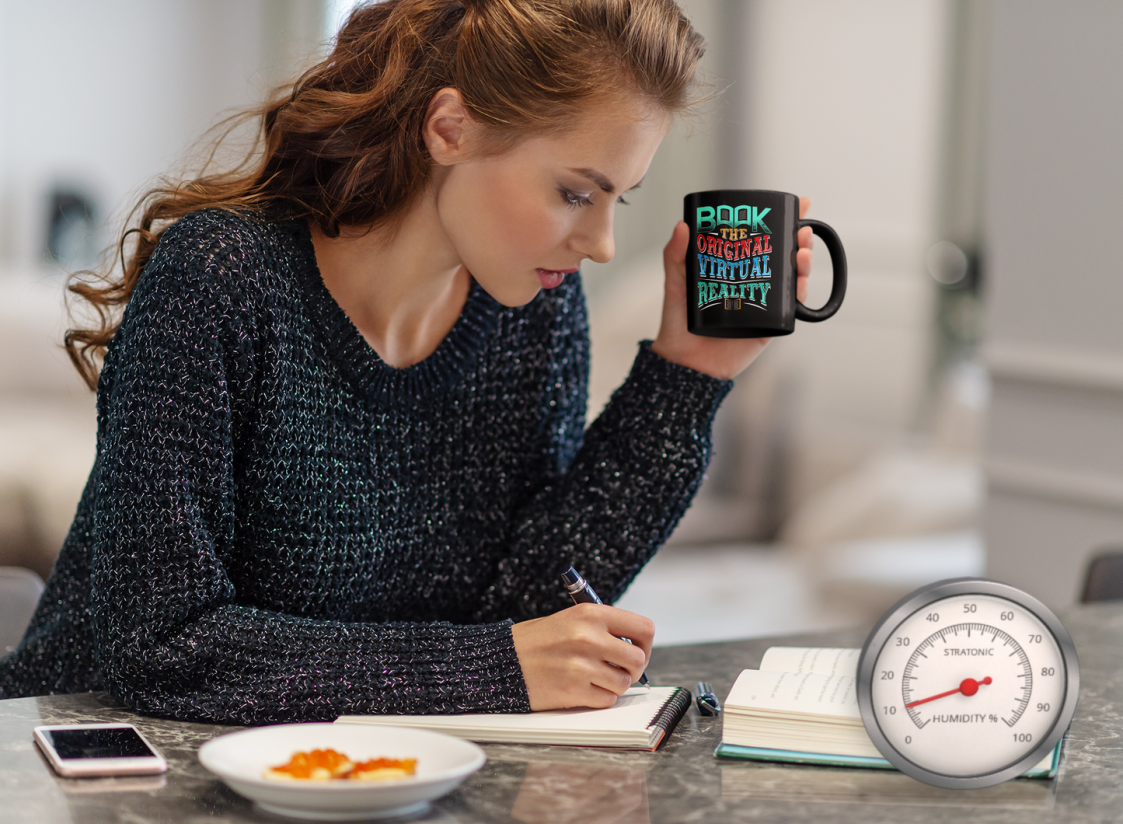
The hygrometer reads 10 %
